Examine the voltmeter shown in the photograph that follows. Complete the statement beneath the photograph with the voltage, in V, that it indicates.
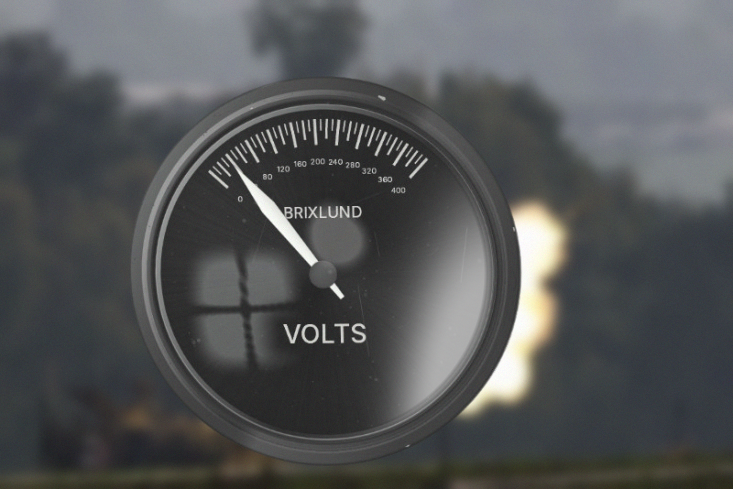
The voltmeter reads 40 V
